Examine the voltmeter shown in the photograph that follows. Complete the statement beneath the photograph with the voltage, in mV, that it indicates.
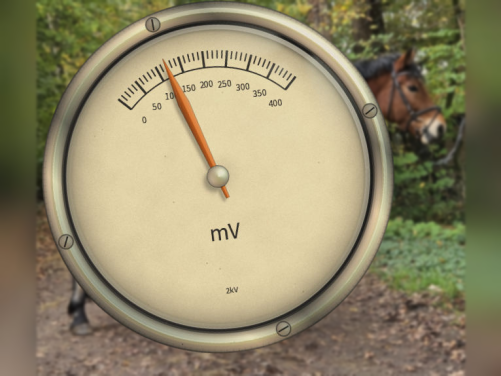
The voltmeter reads 120 mV
